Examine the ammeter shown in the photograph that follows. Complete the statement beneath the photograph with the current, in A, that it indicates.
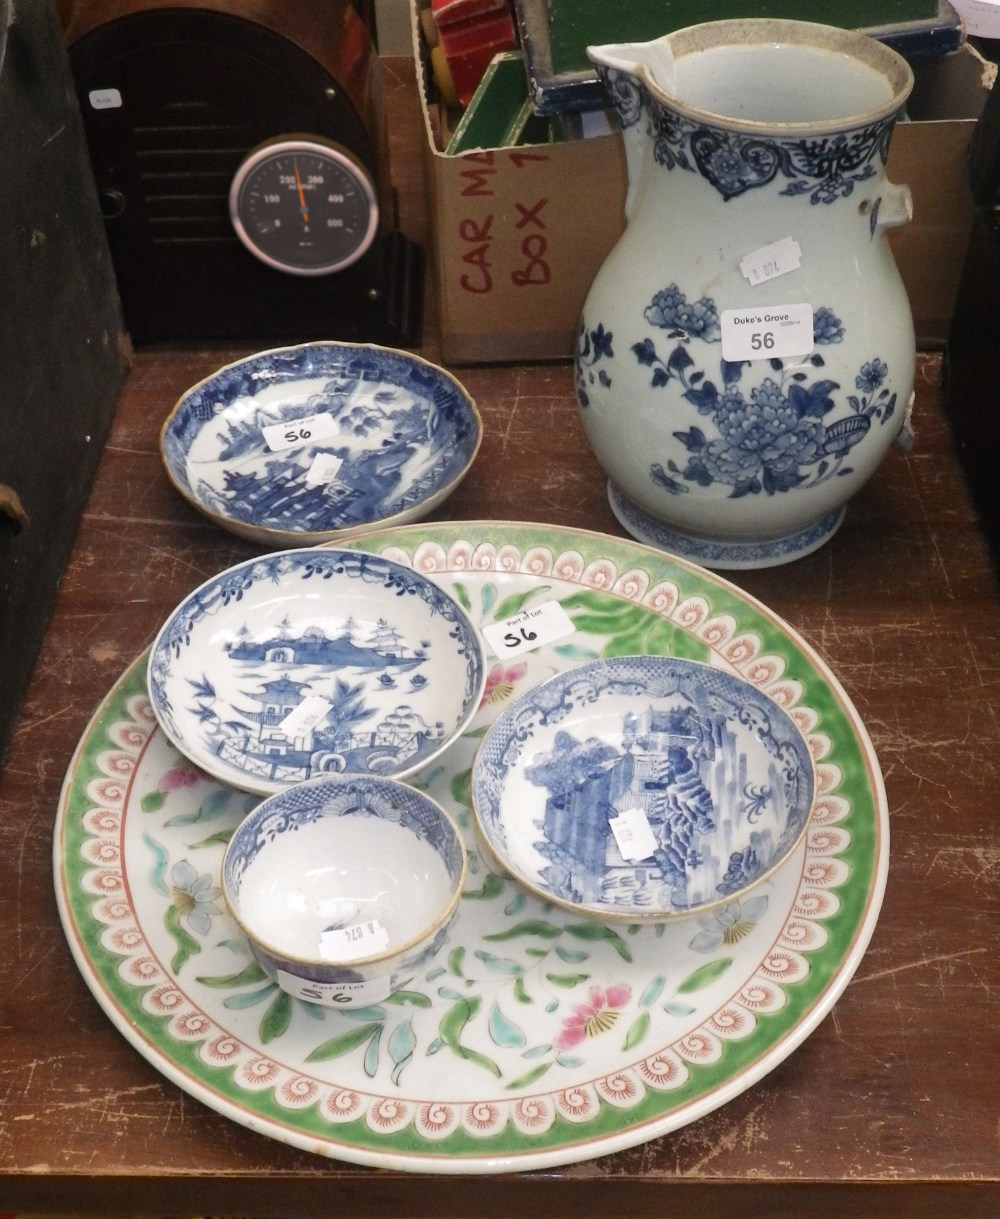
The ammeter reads 240 A
